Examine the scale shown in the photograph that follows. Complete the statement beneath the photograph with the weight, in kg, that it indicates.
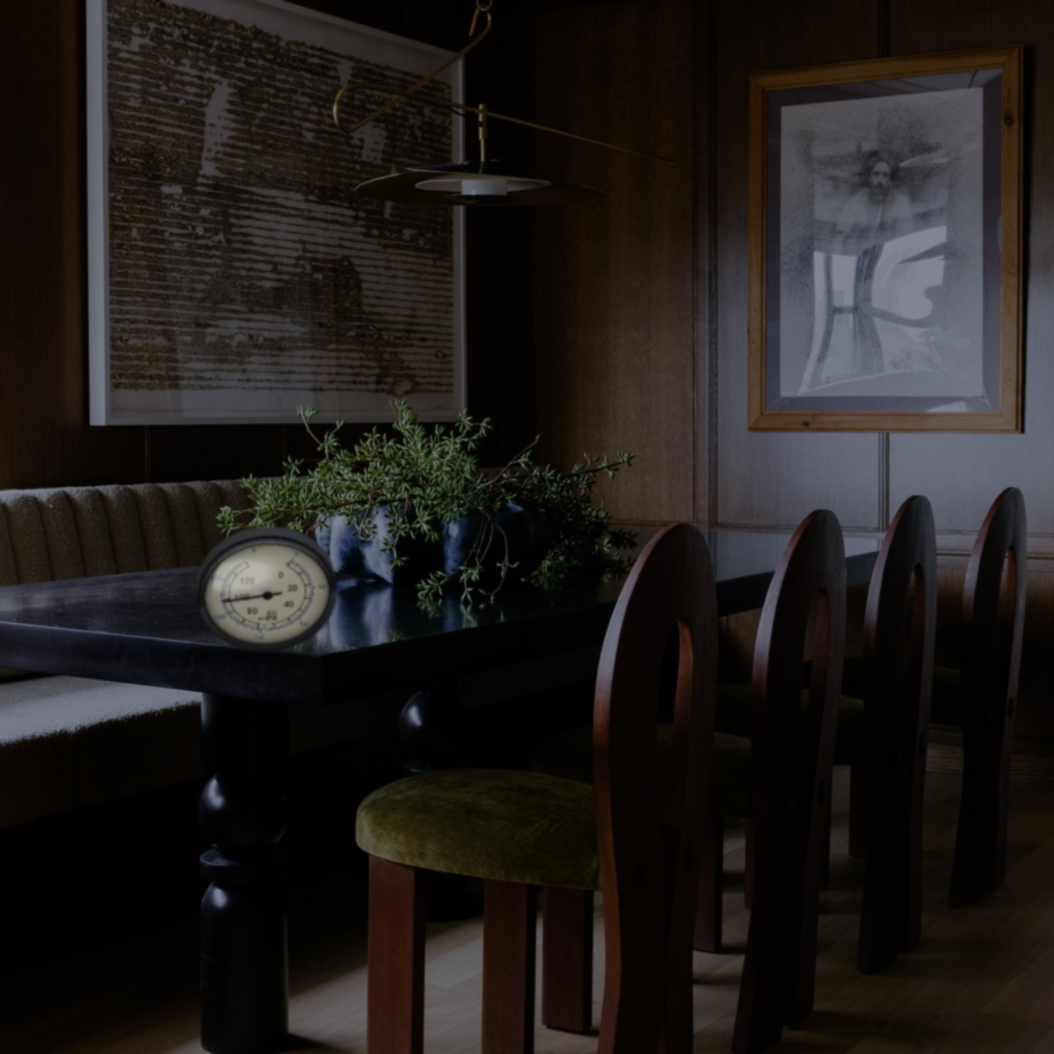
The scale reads 100 kg
